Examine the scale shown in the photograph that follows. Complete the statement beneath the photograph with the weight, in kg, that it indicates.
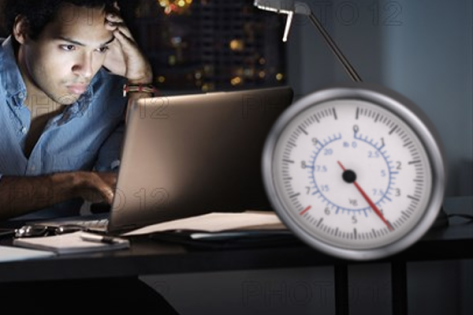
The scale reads 4 kg
